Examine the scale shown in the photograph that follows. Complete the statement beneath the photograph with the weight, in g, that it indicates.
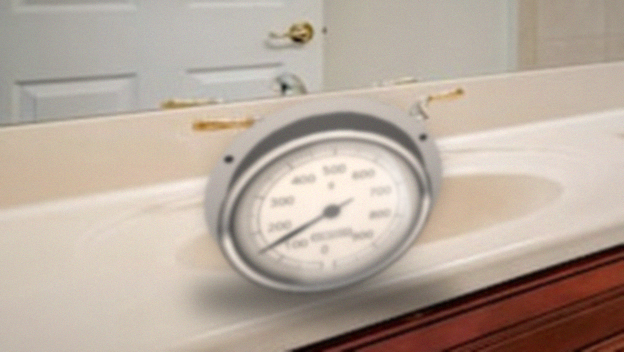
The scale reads 150 g
